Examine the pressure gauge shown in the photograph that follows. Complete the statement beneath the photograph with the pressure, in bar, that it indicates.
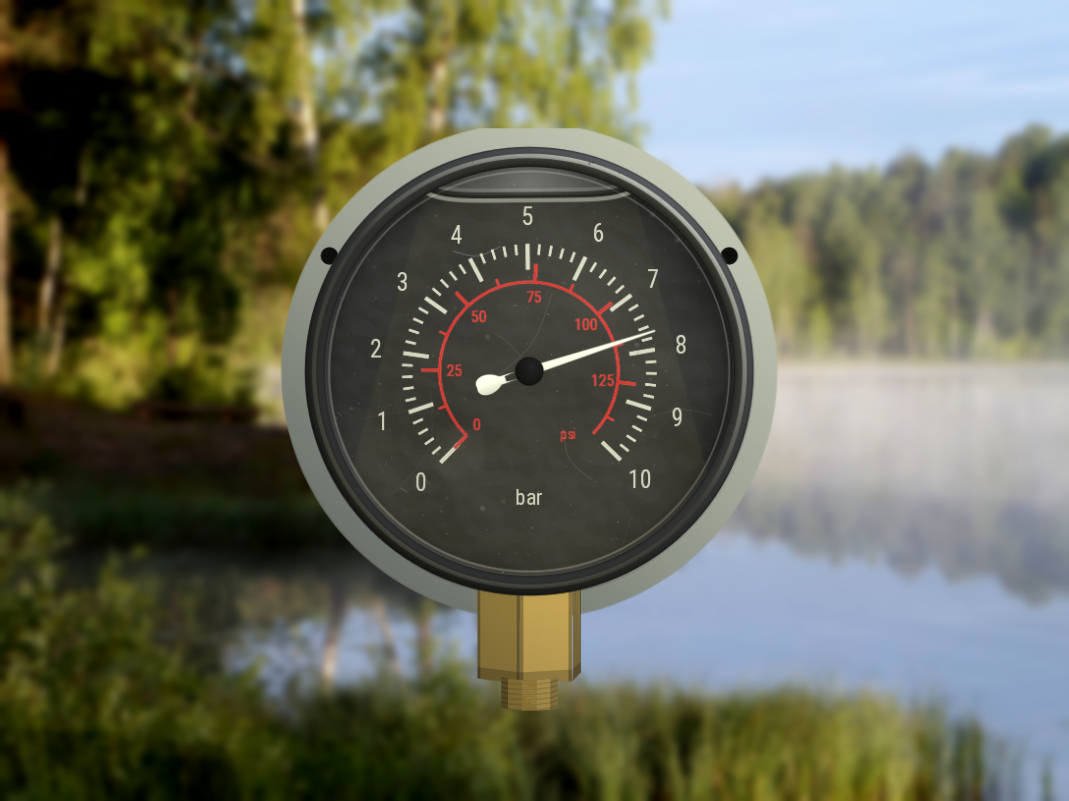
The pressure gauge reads 7.7 bar
